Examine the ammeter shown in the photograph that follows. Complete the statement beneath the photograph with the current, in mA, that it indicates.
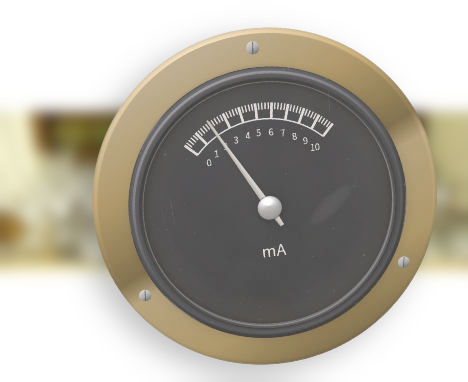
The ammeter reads 2 mA
